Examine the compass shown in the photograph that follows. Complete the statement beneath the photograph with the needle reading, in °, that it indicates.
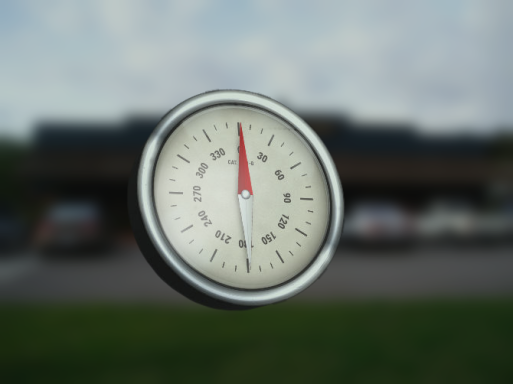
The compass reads 0 °
